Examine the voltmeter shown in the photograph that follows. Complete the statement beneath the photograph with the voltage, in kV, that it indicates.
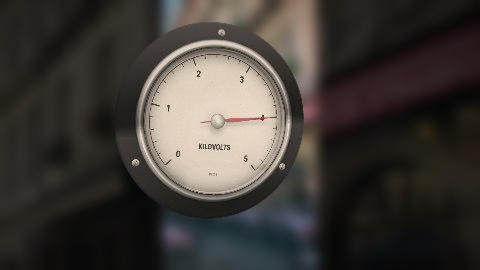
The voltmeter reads 4 kV
